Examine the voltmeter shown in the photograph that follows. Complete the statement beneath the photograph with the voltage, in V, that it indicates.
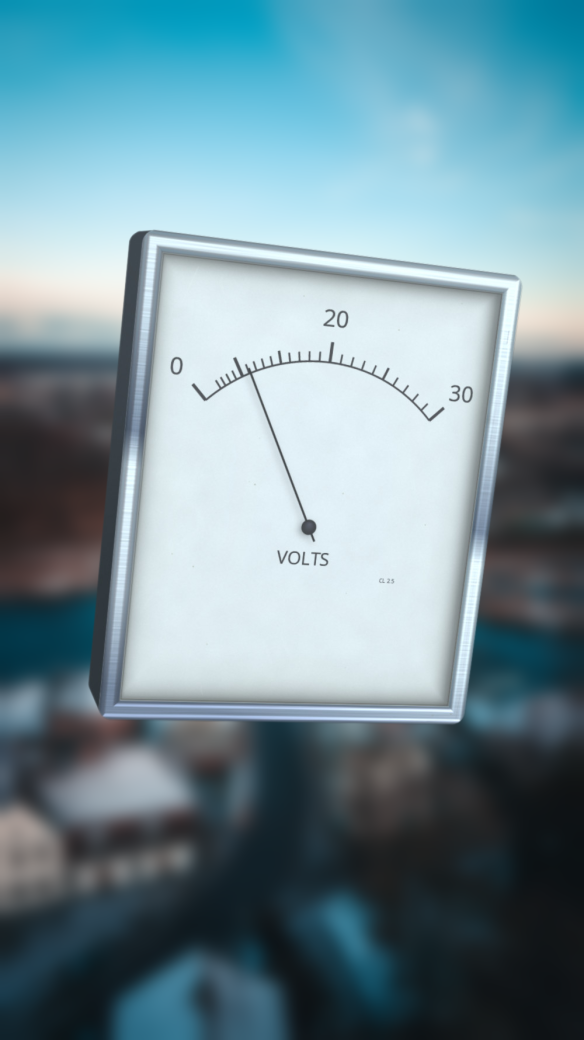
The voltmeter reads 11 V
